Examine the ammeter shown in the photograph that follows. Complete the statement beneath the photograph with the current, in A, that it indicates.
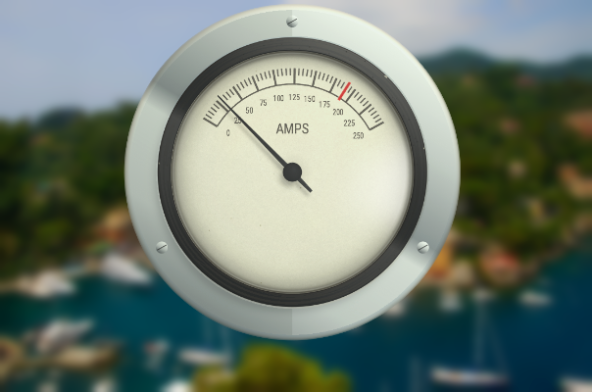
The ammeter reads 30 A
